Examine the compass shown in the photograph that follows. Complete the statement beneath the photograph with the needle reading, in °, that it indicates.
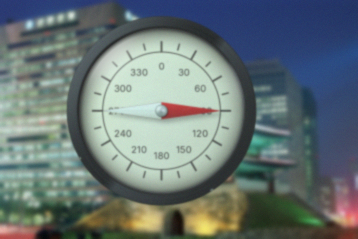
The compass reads 90 °
